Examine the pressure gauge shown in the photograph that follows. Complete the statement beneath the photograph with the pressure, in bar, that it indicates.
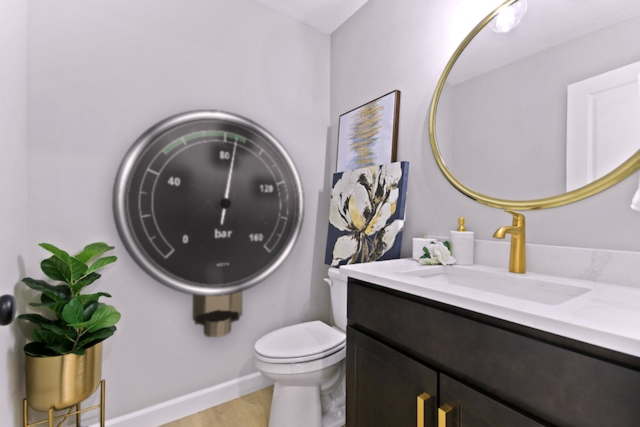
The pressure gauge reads 85 bar
